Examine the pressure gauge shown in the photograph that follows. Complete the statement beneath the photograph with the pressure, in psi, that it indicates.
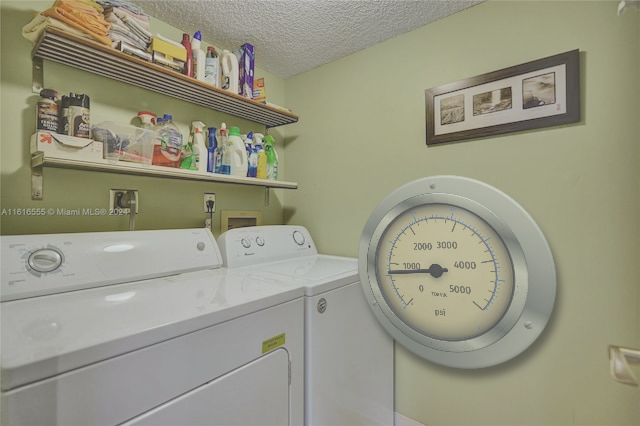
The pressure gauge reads 800 psi
